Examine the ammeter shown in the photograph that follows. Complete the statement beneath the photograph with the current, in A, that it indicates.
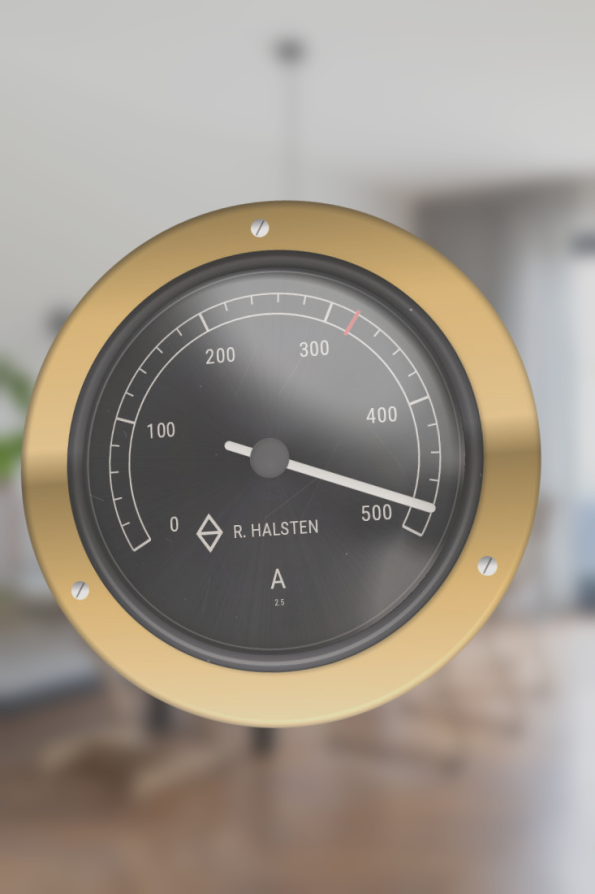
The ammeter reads 480 A
